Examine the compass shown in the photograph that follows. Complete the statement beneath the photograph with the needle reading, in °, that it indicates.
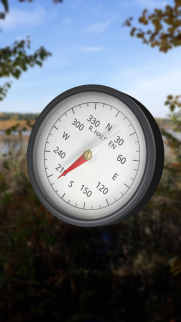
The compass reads 200 °
